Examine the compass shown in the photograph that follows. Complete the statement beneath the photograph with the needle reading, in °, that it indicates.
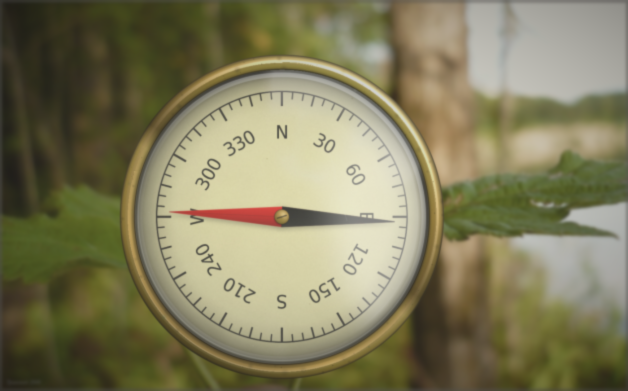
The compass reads 272.5 °
